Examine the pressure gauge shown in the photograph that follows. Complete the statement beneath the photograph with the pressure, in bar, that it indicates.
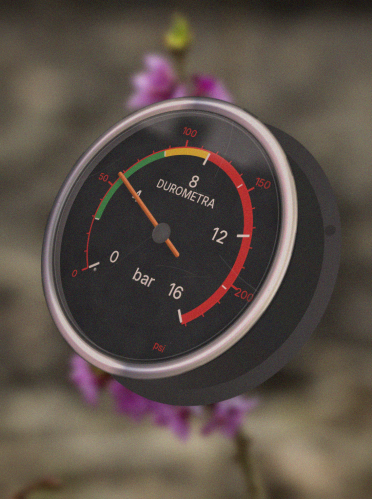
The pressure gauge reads 4 bar
